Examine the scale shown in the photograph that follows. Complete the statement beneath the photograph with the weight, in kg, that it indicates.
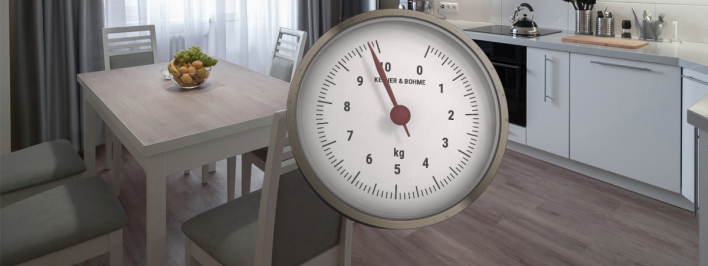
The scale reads 9.8 kg
